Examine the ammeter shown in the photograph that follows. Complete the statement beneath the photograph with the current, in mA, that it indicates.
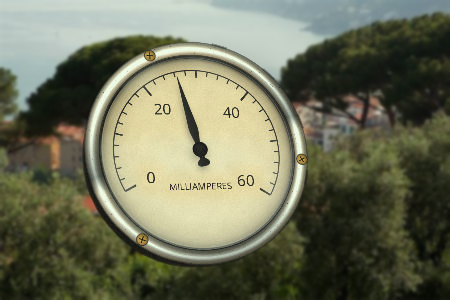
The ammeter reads 26 mA
